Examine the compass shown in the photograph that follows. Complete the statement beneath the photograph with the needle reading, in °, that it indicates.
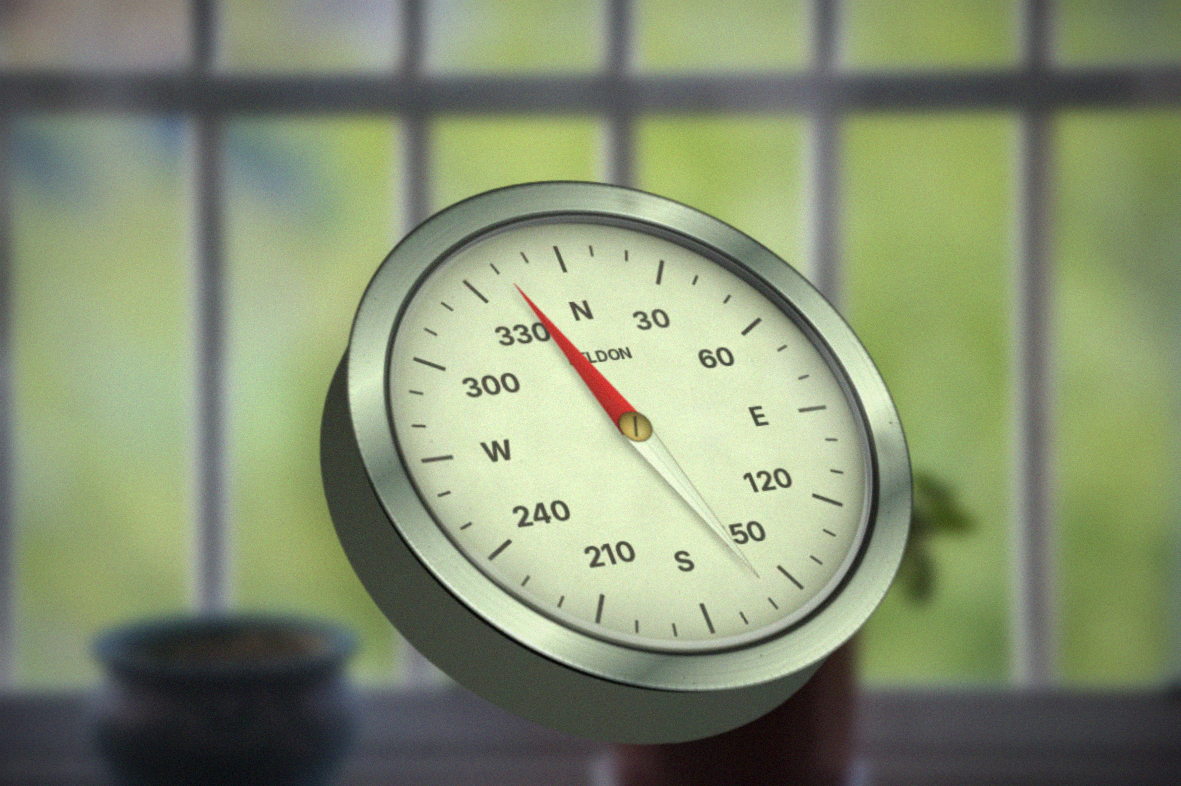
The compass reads 340 °
